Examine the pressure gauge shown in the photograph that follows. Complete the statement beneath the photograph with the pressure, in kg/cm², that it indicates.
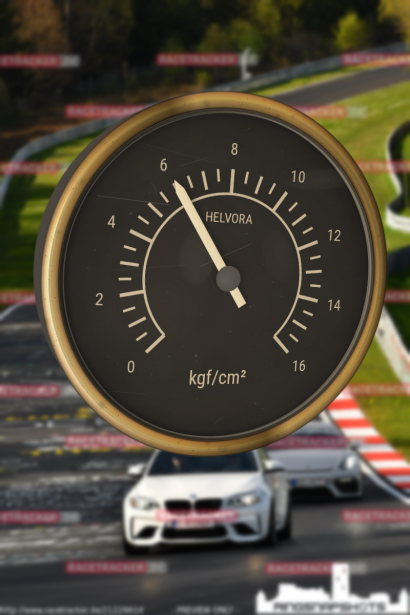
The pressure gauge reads 6 kg/cm²
